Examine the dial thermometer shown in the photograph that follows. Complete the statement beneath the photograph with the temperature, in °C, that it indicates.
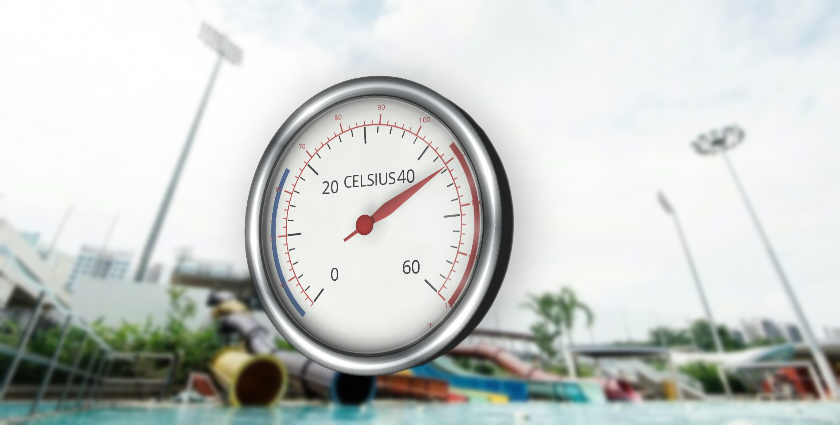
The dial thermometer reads 44 °C
